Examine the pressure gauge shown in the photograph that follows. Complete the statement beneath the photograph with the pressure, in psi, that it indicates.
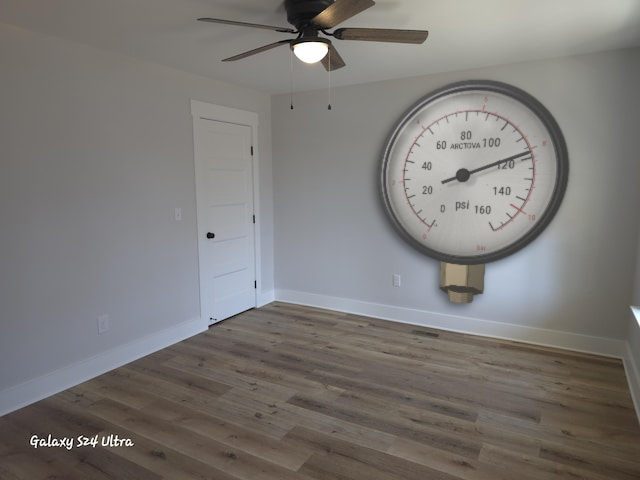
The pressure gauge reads 117.5 psi
